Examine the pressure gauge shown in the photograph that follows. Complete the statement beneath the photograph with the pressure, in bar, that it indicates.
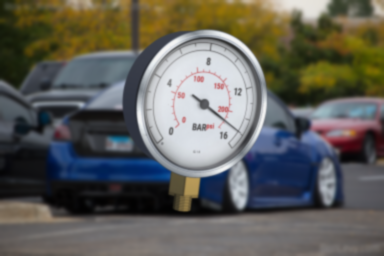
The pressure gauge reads 15 bar
